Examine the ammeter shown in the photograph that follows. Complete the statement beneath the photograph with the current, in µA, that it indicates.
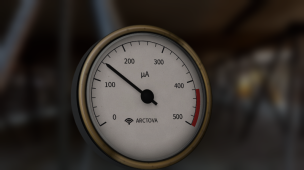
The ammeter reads 140 µA
